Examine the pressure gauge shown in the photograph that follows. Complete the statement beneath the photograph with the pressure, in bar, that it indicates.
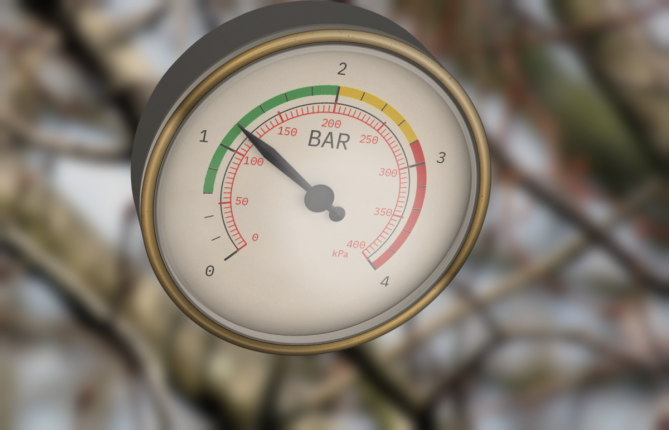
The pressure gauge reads 1.2 bar
